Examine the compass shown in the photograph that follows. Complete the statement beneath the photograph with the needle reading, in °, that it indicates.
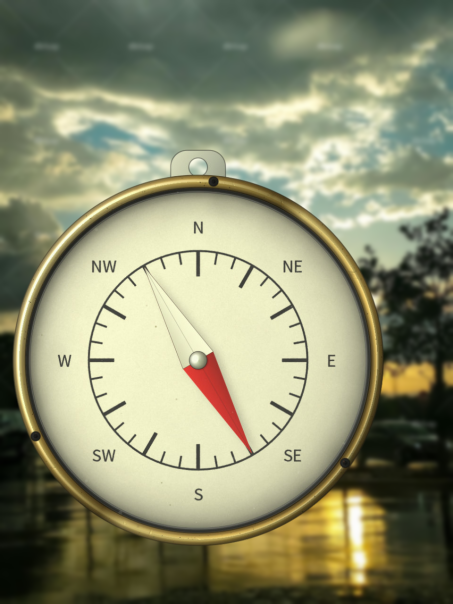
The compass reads 150 °
